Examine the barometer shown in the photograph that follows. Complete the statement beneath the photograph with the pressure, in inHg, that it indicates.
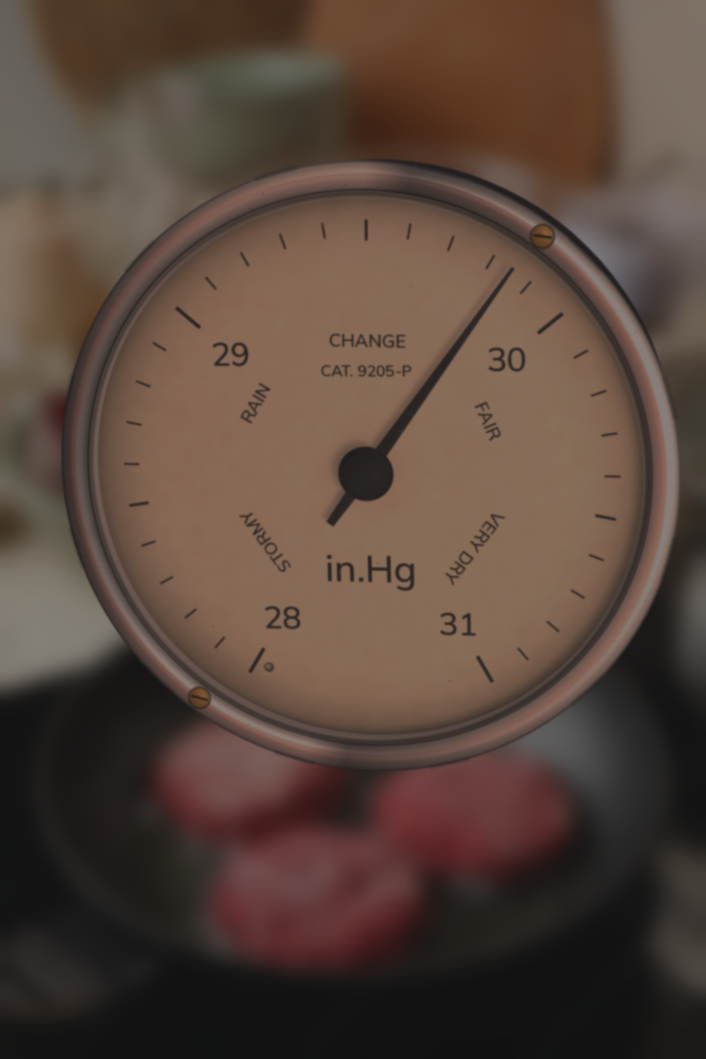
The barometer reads 29.85 inHg
